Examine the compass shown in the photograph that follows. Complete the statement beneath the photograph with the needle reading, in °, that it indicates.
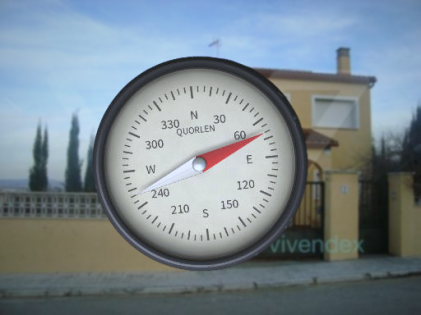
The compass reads 70 °
